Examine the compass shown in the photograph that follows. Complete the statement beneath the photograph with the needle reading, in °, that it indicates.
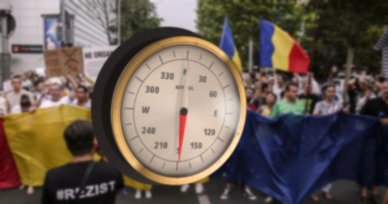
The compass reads 180 °
